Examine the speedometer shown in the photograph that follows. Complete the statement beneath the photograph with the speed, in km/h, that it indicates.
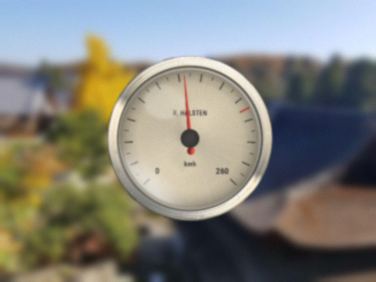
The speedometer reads 125 km/h
